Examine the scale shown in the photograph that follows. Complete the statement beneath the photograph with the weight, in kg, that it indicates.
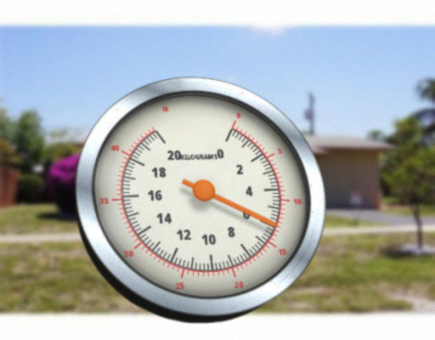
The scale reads 6 kg
